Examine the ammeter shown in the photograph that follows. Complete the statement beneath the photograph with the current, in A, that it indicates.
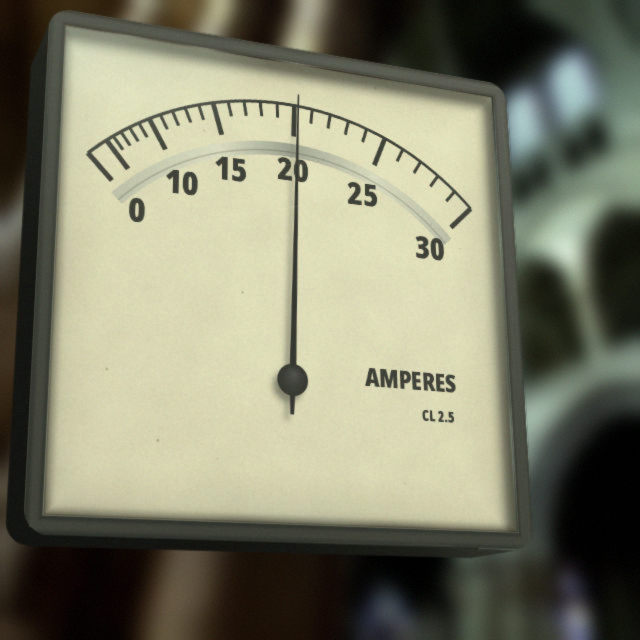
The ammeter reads 20 A
